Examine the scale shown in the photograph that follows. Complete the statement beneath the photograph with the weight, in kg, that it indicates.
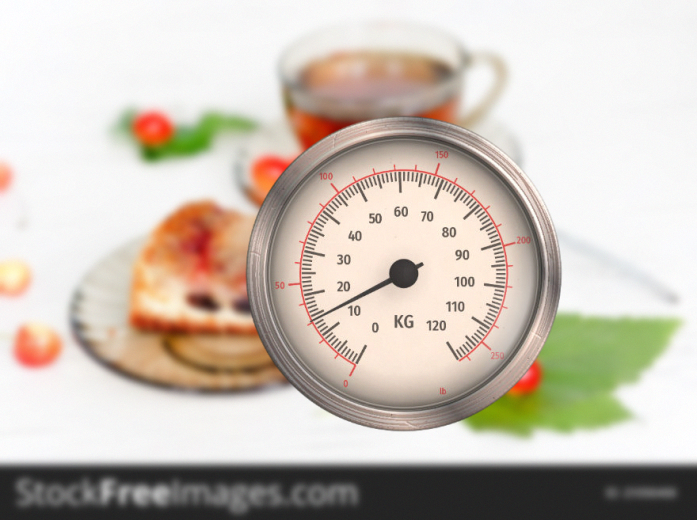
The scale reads 14 kg
